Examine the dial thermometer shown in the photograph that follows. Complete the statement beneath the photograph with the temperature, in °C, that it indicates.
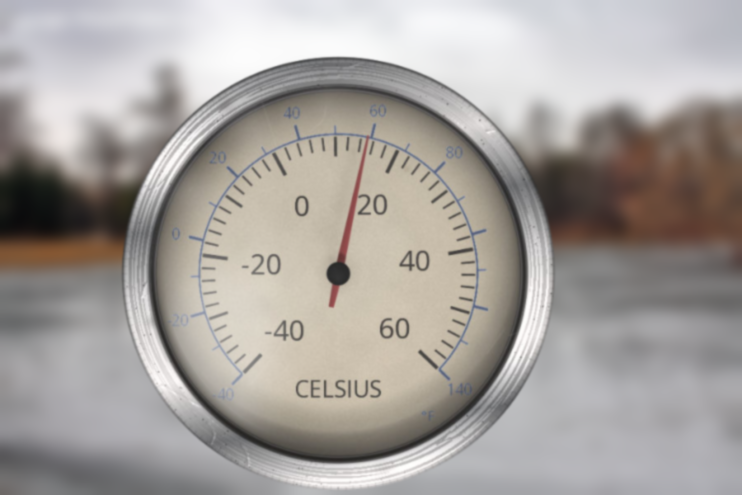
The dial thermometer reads 15 °C
